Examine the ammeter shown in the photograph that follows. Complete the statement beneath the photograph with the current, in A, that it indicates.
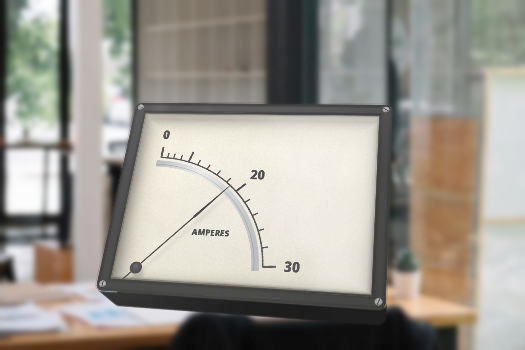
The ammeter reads 19 A
